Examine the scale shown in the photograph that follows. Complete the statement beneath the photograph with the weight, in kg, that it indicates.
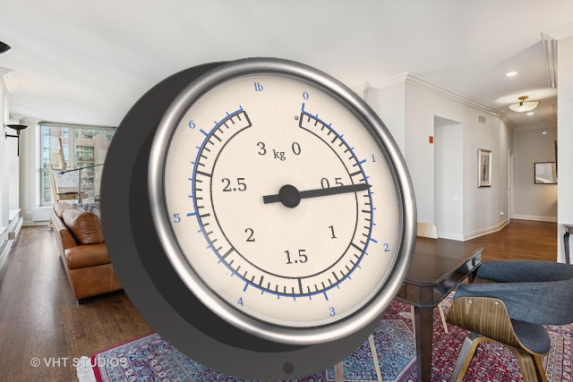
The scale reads 0.6 kg
